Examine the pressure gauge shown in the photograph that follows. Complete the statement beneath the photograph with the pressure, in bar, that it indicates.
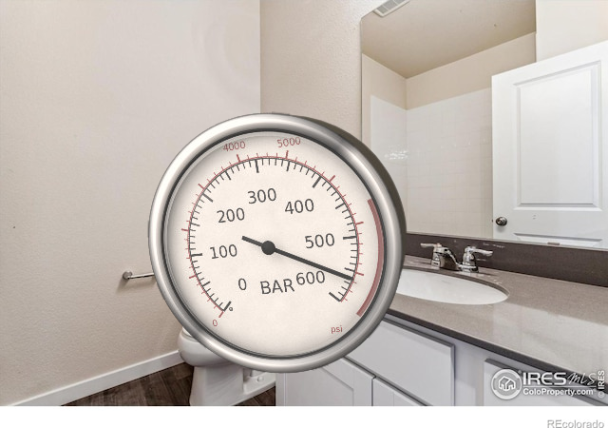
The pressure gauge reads 560 bar
